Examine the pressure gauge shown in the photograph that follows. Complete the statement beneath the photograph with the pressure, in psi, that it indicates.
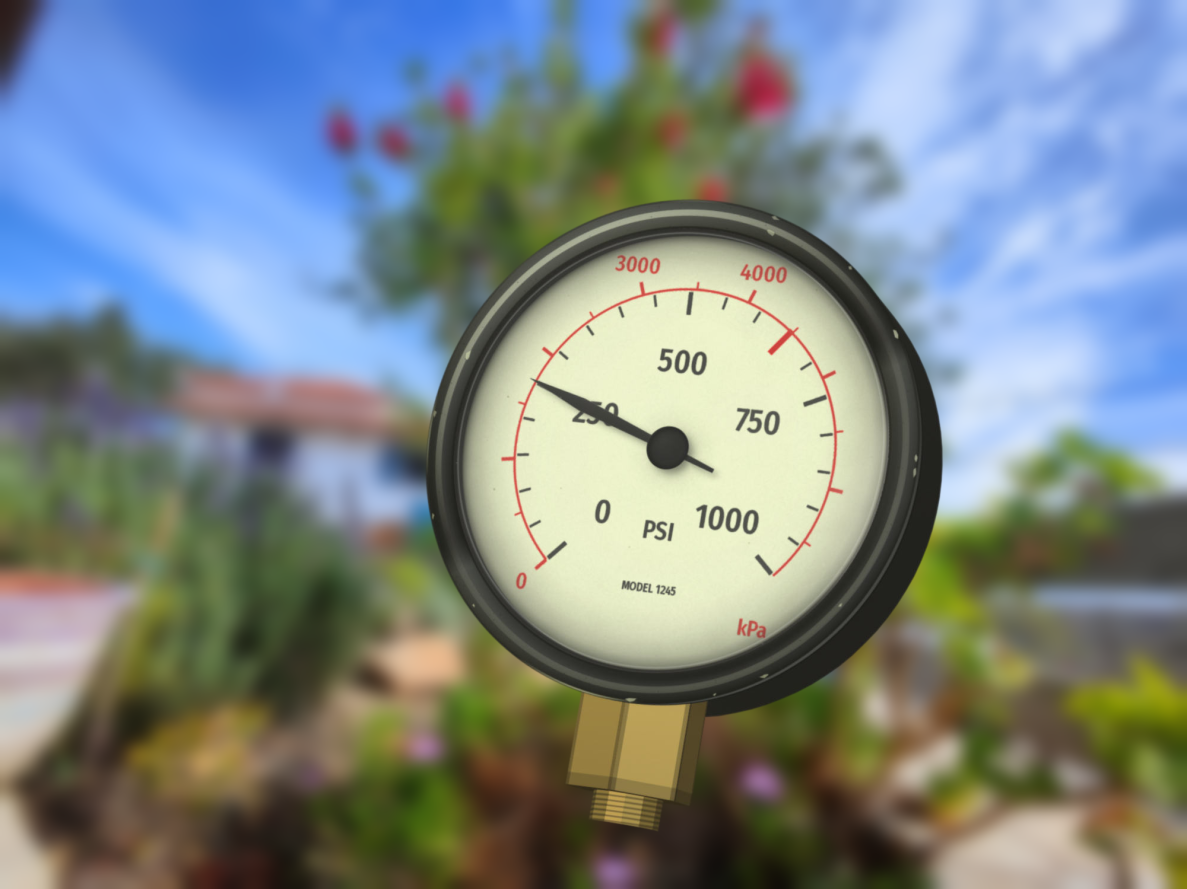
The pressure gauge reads 250 psi
